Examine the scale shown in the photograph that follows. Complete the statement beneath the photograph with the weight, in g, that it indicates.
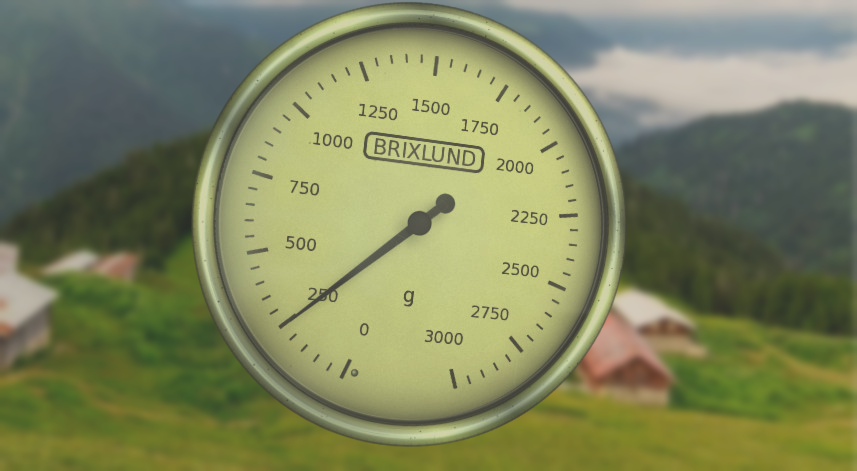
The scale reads 250 g
